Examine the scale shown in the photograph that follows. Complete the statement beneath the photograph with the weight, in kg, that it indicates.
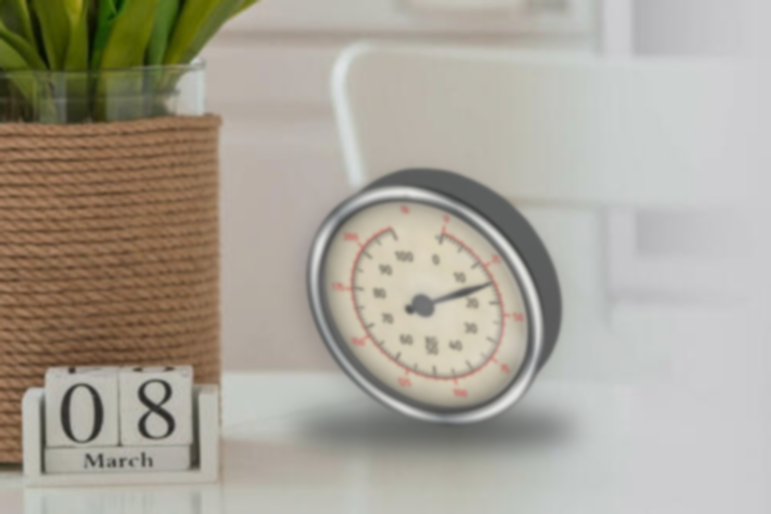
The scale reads 15 kg
